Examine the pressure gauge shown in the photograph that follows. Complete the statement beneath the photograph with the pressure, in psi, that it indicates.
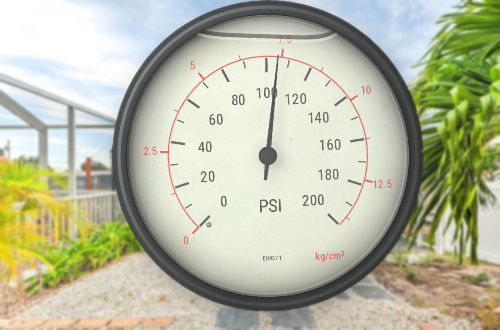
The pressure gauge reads 105 psi
